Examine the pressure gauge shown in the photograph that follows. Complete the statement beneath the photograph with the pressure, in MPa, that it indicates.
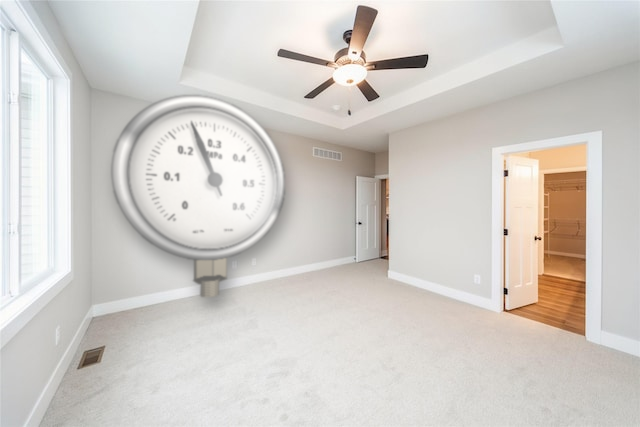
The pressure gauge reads 0.25 MPa
